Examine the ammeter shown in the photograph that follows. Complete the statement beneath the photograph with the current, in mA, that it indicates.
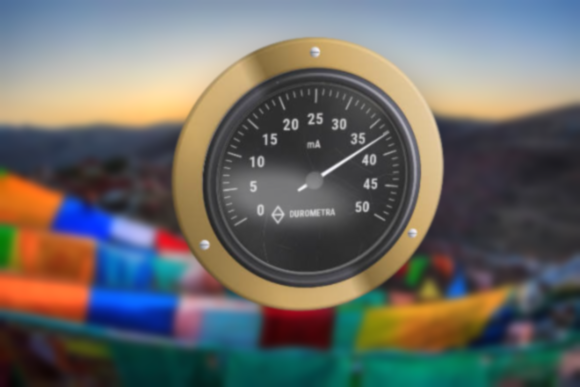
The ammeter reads 37 mA
